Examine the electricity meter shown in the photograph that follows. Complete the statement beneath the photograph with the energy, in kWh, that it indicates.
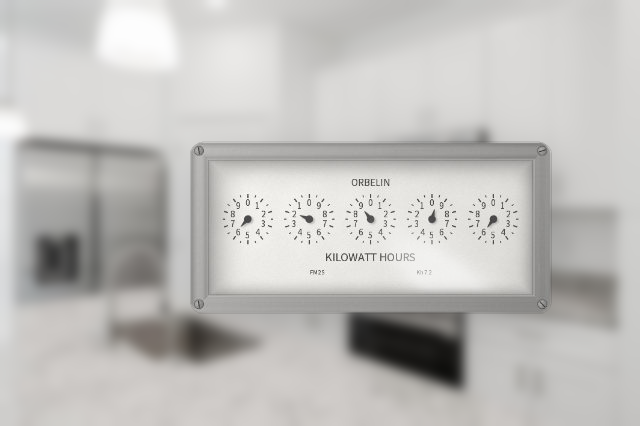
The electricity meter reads 61896 kWh
